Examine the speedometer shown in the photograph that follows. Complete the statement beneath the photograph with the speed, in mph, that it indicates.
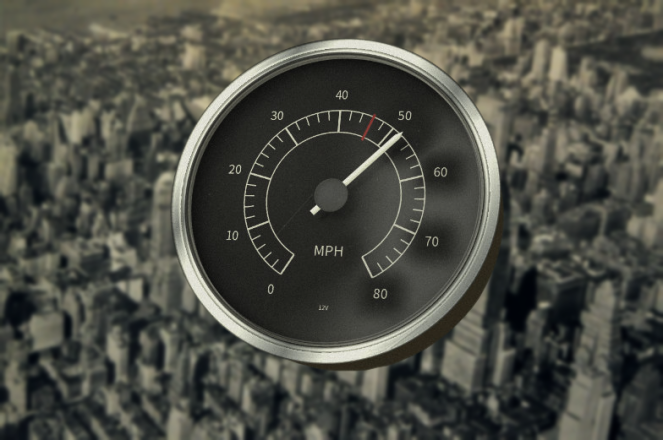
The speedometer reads 52 mph
